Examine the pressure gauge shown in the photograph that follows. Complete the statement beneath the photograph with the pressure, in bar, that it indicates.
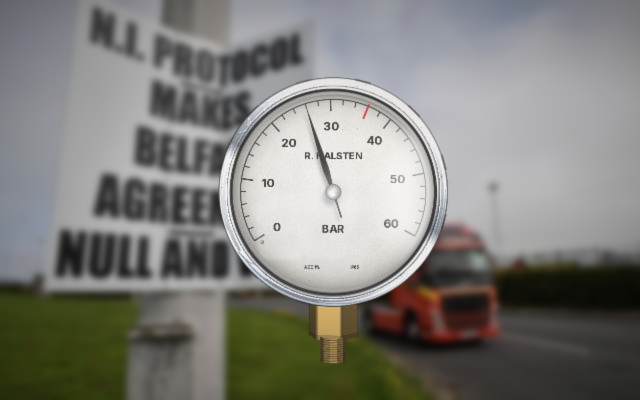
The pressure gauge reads 26 bar
